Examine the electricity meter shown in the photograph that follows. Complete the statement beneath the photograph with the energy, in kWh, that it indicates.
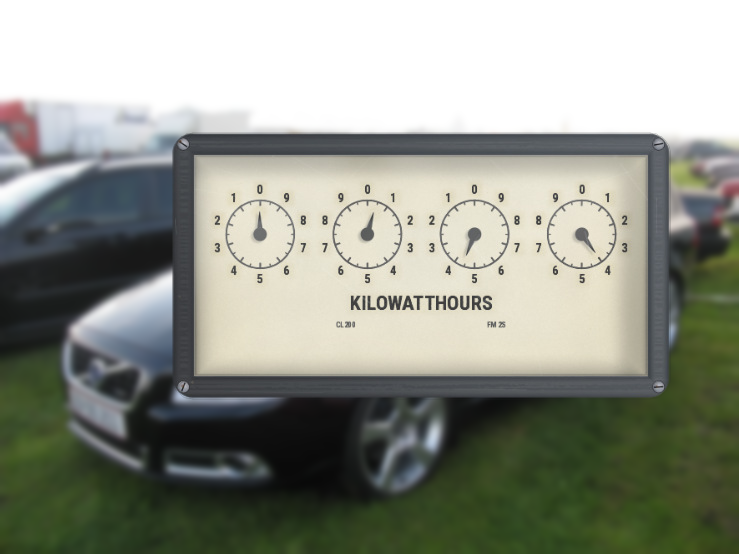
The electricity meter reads 44 kWh
